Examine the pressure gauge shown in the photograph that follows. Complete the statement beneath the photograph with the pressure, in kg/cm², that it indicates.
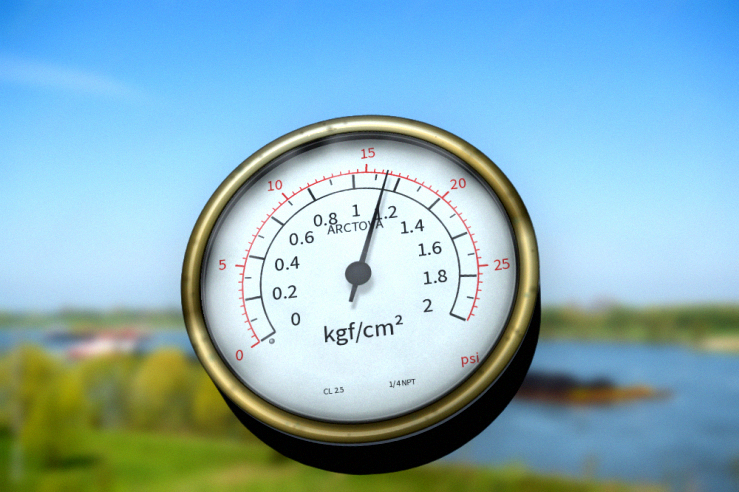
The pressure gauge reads 1.15 kg/cm²
